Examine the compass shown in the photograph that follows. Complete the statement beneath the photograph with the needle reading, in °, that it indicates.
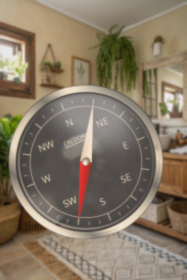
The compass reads 210 °
